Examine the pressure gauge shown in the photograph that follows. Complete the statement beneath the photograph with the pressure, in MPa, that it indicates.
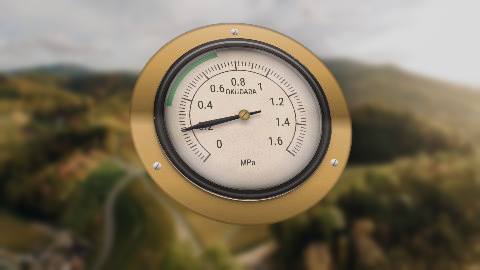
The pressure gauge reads 0.2 MPa
